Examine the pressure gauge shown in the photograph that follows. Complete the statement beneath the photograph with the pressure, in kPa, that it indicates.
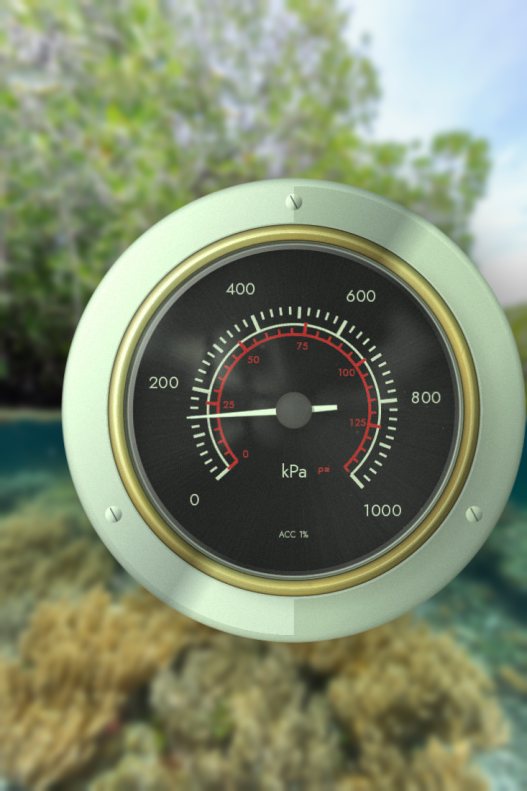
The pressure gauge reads 140 kPa
